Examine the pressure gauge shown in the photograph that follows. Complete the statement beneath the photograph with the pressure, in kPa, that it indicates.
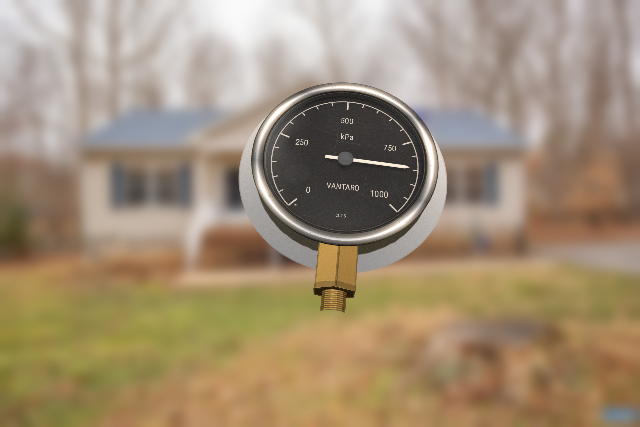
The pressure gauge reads 850 kPa
